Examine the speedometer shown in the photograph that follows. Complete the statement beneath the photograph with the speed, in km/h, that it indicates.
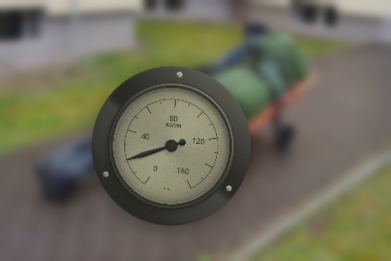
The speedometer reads 20 km/h
